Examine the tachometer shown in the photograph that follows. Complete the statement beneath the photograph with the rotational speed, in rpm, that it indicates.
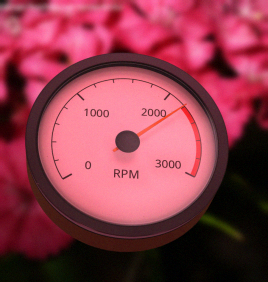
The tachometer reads 2200 rpm
